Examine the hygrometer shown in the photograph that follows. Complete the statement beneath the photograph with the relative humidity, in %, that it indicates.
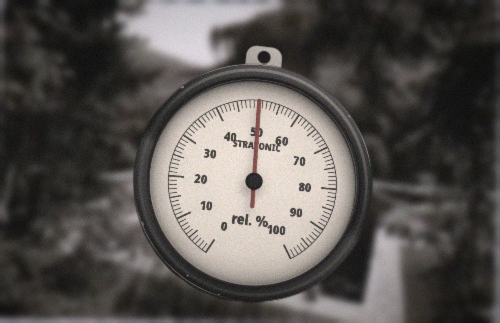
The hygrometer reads 50 %
